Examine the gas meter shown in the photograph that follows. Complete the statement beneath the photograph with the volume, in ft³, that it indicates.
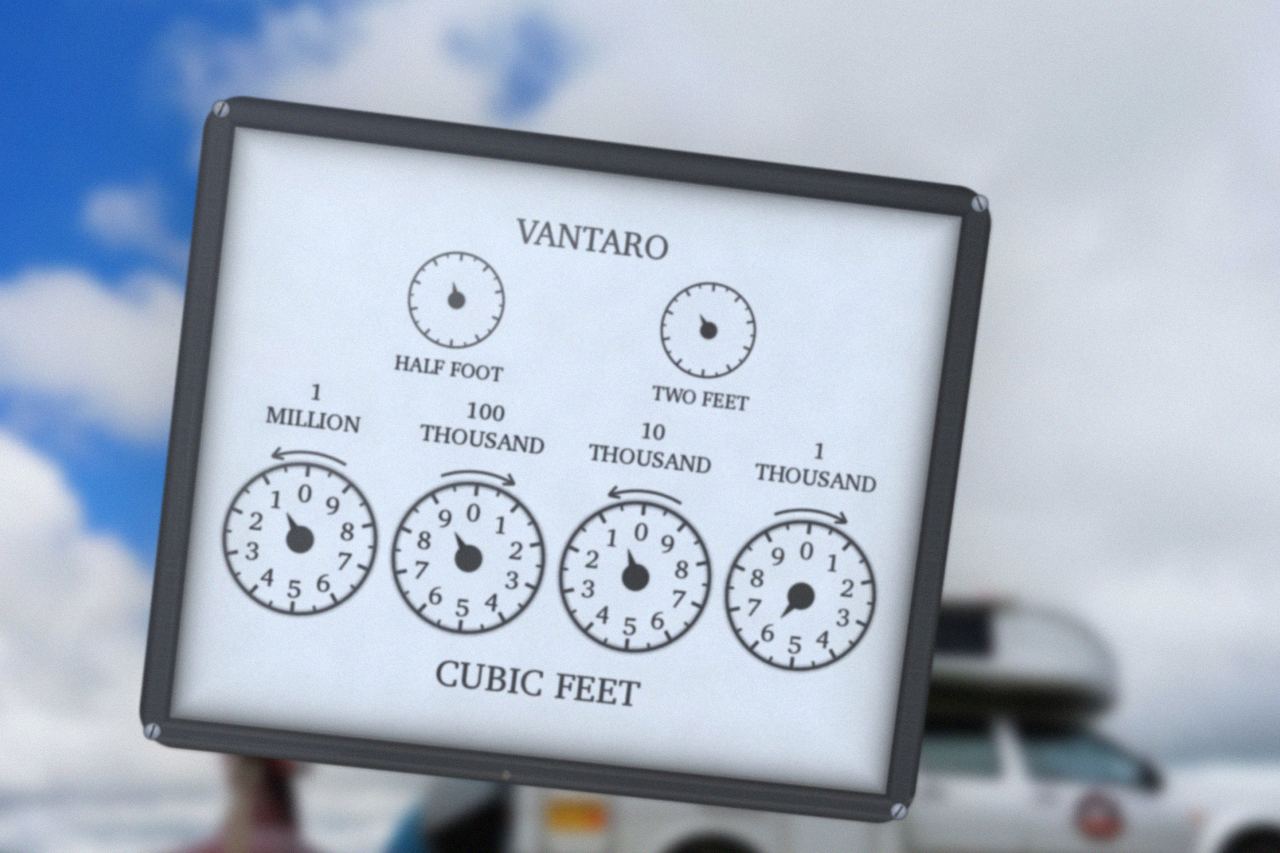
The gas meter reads 90600 ft³
